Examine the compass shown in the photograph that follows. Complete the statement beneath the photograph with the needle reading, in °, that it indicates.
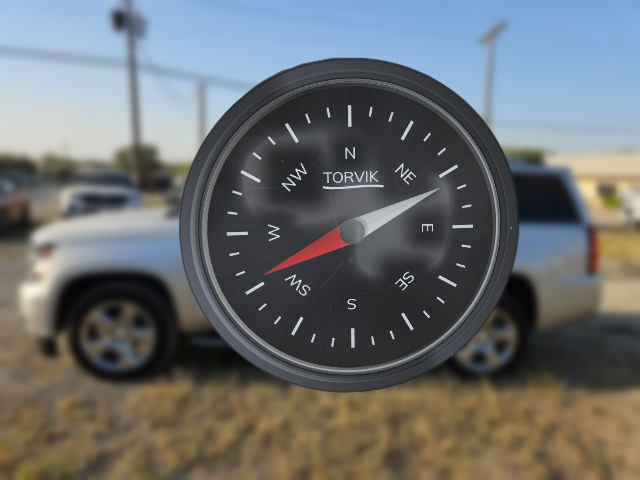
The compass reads 245 °
